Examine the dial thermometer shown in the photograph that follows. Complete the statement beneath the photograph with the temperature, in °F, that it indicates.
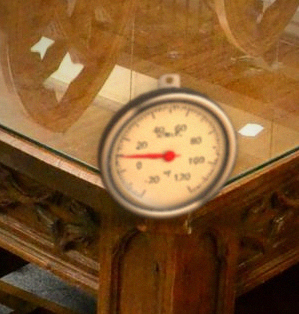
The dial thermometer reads 10 °F
